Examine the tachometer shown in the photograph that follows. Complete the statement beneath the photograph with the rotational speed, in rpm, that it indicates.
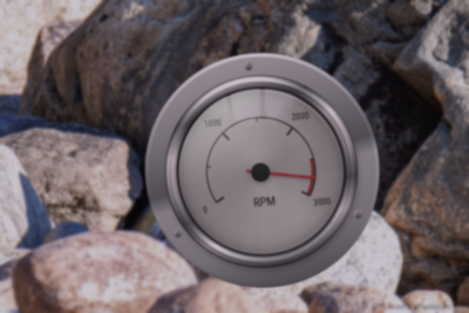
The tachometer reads 2750 rpm
